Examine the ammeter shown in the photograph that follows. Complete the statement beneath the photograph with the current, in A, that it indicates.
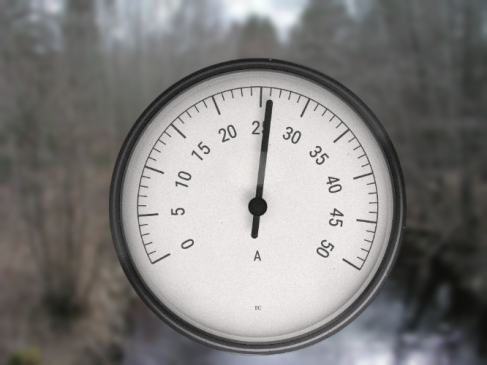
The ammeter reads 26 A
